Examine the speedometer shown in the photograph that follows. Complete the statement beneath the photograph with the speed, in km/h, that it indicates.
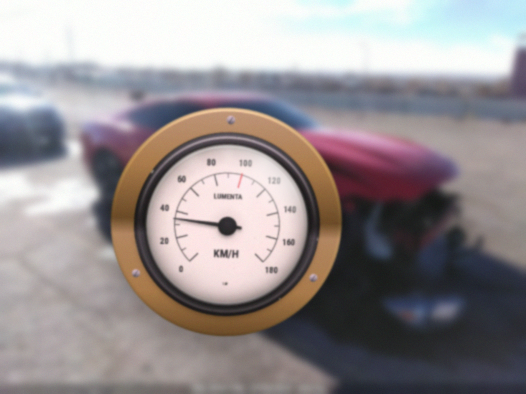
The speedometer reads 35 km/h
